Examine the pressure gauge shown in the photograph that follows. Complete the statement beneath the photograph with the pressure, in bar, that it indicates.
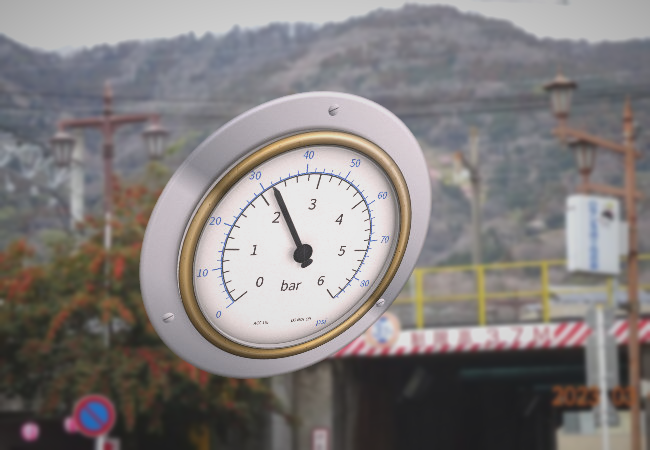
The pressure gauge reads 2.2 bar
